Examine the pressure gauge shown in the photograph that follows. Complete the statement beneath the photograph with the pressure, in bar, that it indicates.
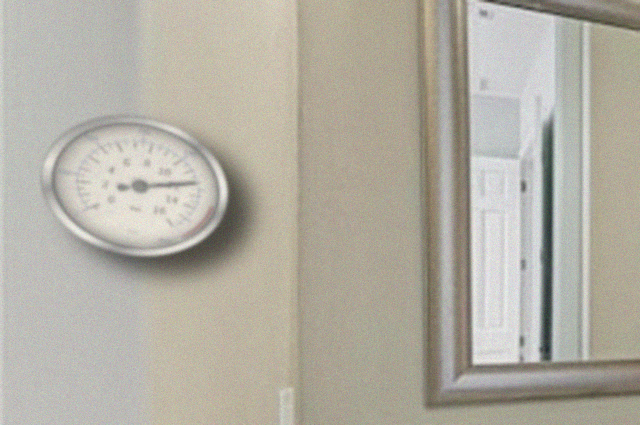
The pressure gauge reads 12 bar
